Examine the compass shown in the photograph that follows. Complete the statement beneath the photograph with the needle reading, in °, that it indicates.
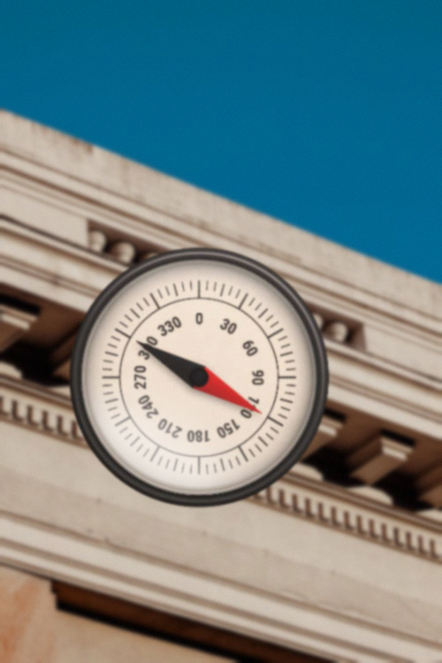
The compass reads 120 °
